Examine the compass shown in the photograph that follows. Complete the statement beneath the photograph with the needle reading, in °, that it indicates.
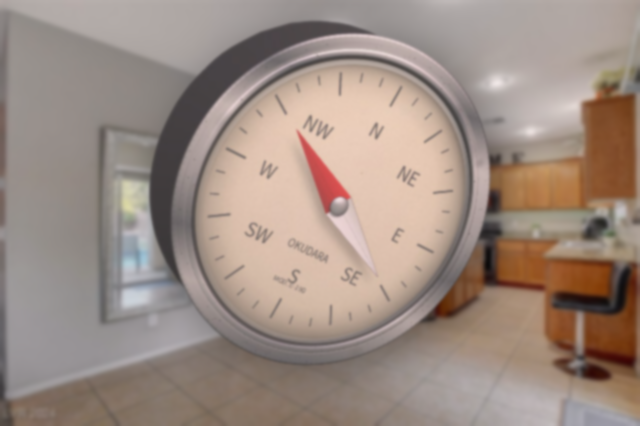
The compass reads 300 °
